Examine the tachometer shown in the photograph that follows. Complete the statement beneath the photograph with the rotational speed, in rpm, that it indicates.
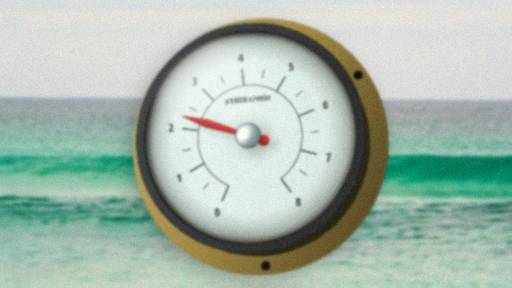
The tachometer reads 2250 rpm
